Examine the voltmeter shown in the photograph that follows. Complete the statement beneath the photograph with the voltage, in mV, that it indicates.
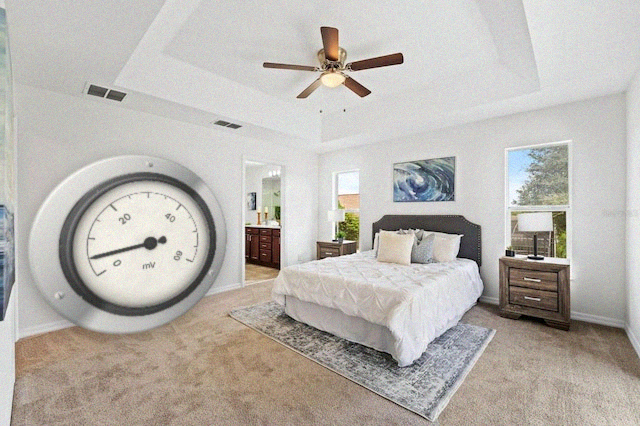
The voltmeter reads 5 mV
